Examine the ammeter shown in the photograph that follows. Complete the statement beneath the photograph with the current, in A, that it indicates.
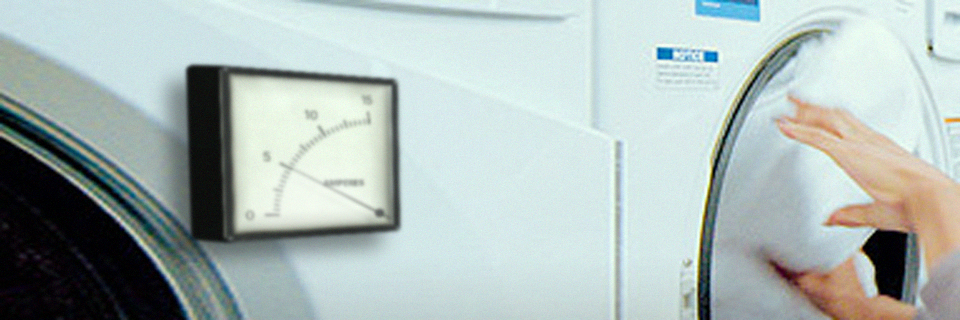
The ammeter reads 5 A
